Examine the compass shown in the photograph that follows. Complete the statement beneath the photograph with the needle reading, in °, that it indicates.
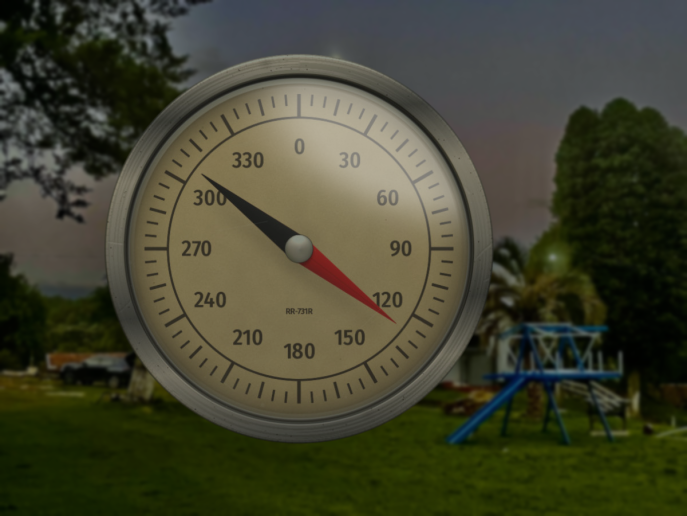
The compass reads 127.5 °
